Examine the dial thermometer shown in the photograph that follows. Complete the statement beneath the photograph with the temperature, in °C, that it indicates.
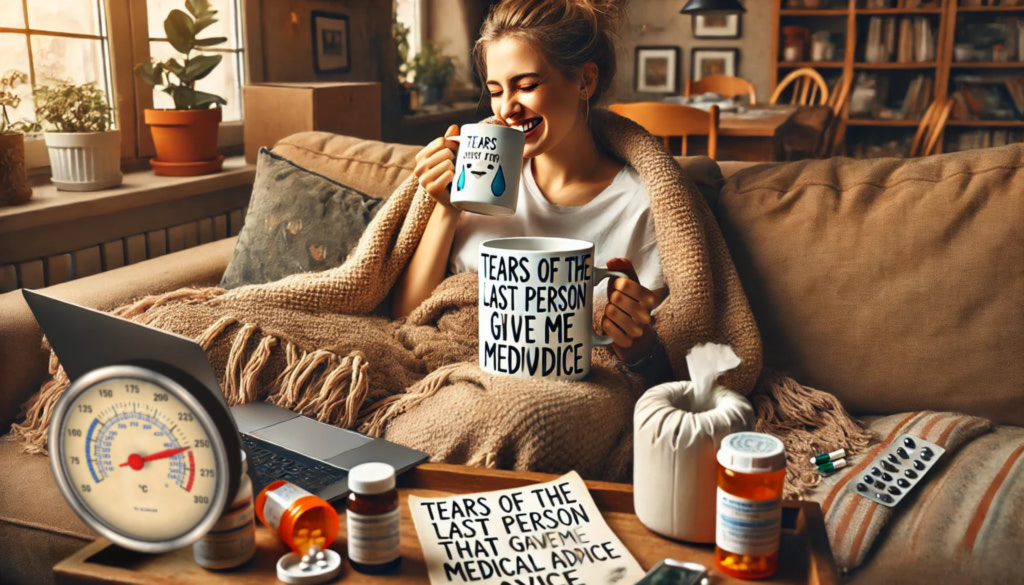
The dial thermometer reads 250 °C
